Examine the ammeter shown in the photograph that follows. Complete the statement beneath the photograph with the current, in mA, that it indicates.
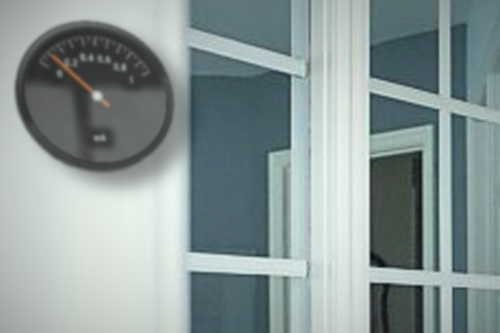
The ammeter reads 0.1 mA
